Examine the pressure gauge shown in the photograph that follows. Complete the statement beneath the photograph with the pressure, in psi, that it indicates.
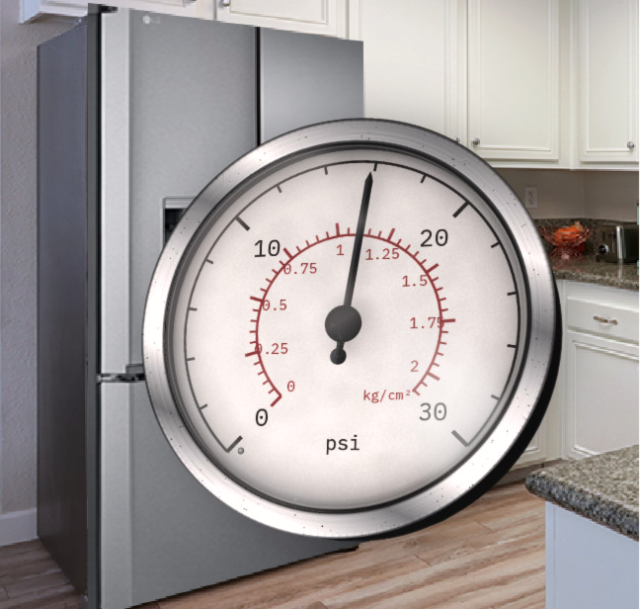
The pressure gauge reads 16 psi
